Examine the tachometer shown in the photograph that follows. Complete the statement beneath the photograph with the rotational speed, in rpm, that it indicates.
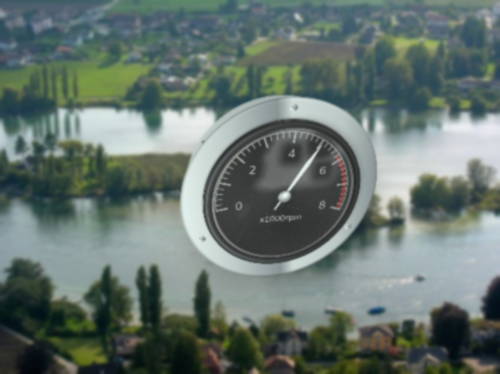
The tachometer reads 5000 rpm
